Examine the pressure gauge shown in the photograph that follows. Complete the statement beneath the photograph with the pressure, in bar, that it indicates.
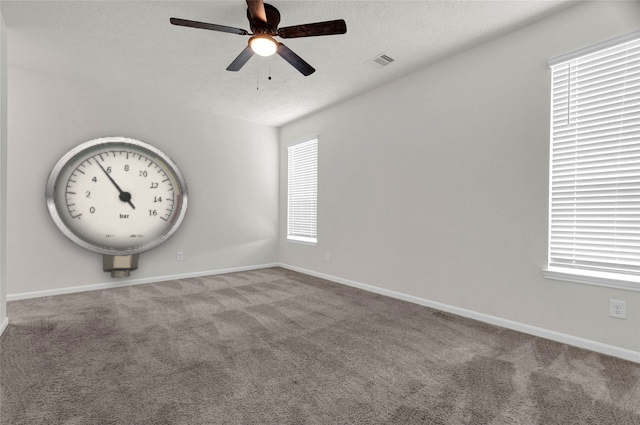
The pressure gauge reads 5.5 bar
